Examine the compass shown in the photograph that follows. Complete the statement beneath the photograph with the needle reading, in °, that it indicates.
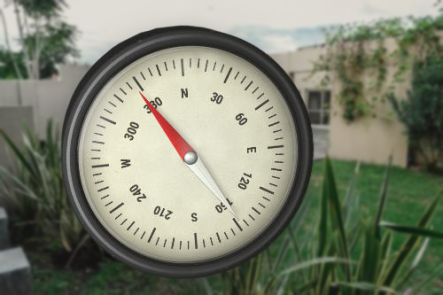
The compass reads 327.5 °
